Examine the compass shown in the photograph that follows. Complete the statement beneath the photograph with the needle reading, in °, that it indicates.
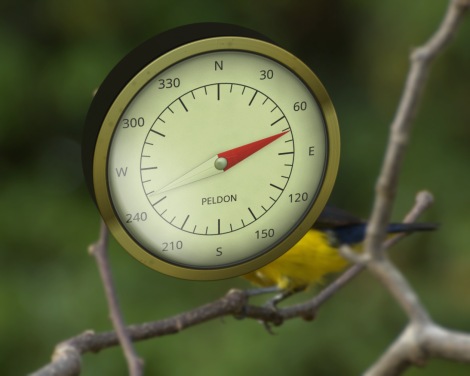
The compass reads 70 °
